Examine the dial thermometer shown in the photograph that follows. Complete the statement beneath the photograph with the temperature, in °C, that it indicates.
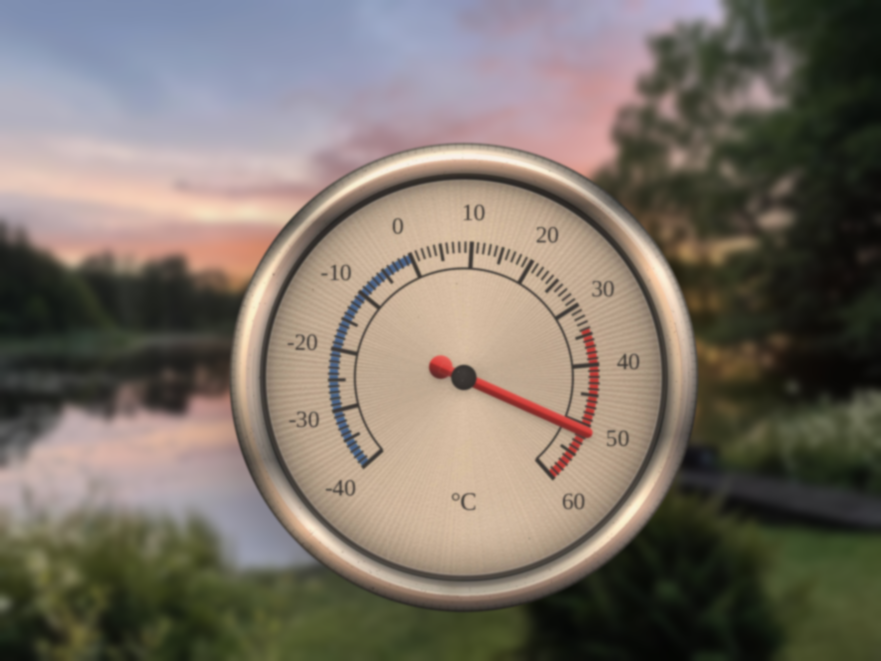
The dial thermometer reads 51 °C
